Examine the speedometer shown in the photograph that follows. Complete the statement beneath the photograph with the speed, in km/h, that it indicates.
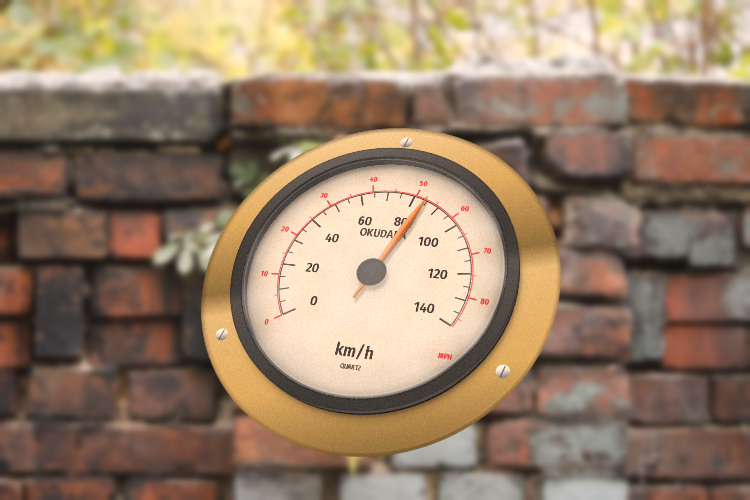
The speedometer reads 85 km/h
